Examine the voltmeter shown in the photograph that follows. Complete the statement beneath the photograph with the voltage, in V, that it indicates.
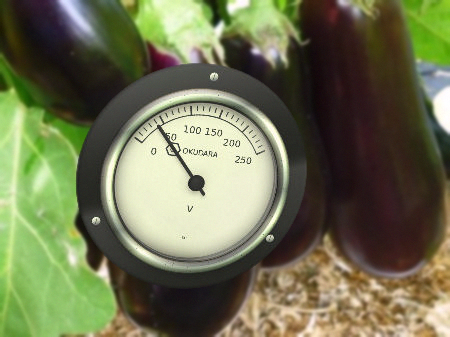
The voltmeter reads 40 V
